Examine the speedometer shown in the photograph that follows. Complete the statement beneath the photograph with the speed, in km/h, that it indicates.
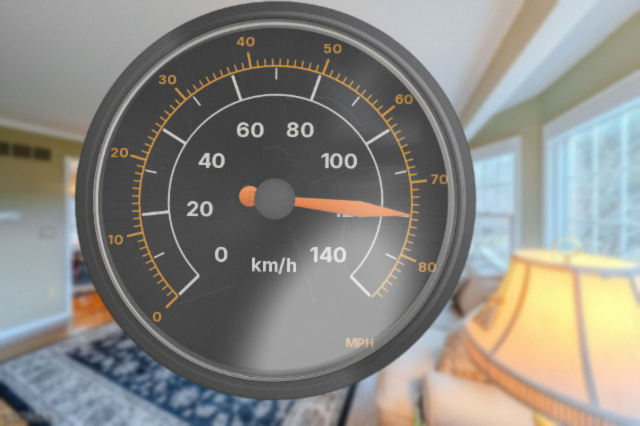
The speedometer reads 120 km/h
